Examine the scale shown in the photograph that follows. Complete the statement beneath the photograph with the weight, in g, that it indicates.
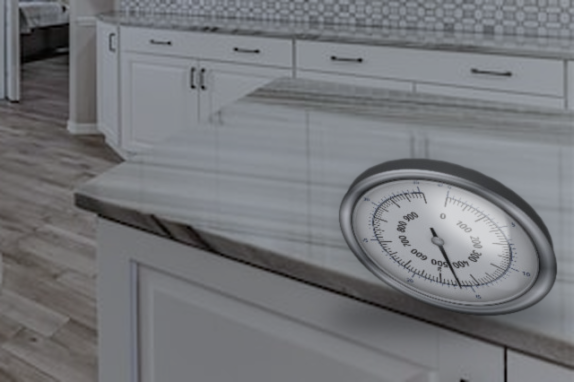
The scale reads 450 g
